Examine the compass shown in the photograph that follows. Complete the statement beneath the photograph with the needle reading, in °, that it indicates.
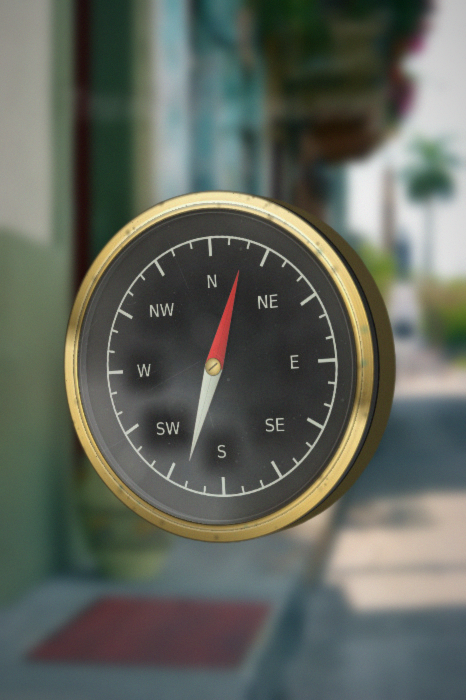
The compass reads 20 °
